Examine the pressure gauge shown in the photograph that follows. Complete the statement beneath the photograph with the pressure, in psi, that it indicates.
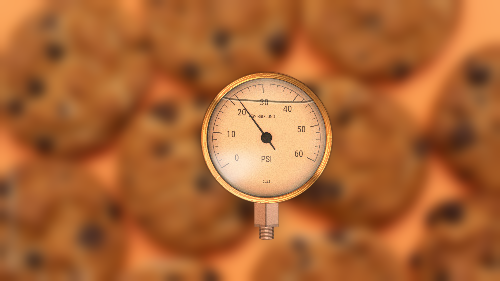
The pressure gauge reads 22 psi
